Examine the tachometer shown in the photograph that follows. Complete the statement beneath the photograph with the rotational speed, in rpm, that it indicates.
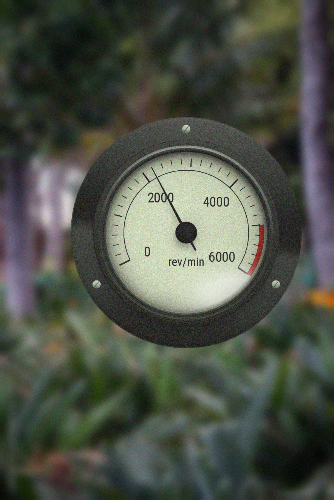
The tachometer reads 2200 rpm
